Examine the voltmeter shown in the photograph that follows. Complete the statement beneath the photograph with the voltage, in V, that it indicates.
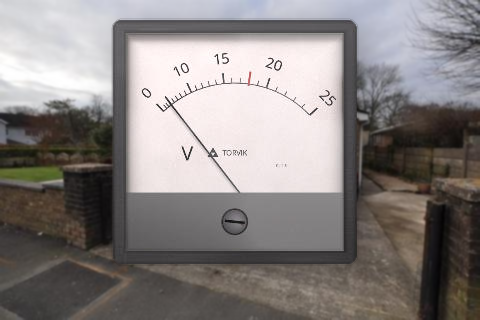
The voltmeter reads 5 V
